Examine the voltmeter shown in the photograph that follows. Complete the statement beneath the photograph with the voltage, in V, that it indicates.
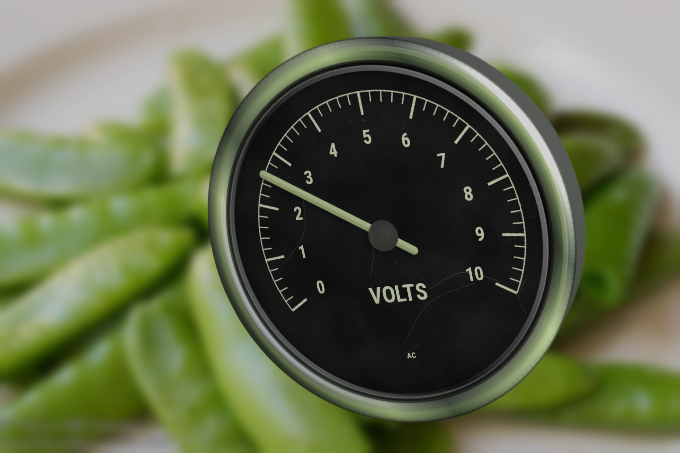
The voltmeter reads 2.6 V
